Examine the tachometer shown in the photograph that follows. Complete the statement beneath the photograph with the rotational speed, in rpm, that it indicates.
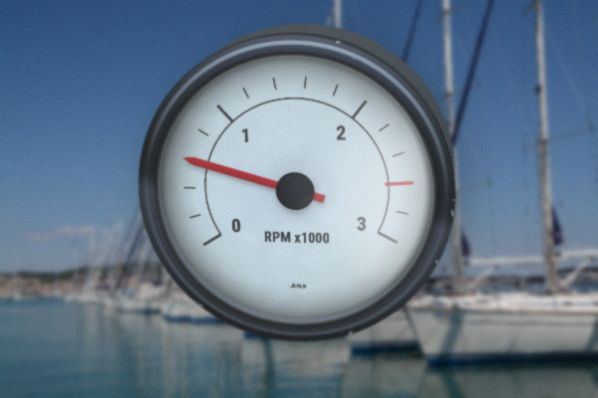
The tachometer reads 600 rpm
